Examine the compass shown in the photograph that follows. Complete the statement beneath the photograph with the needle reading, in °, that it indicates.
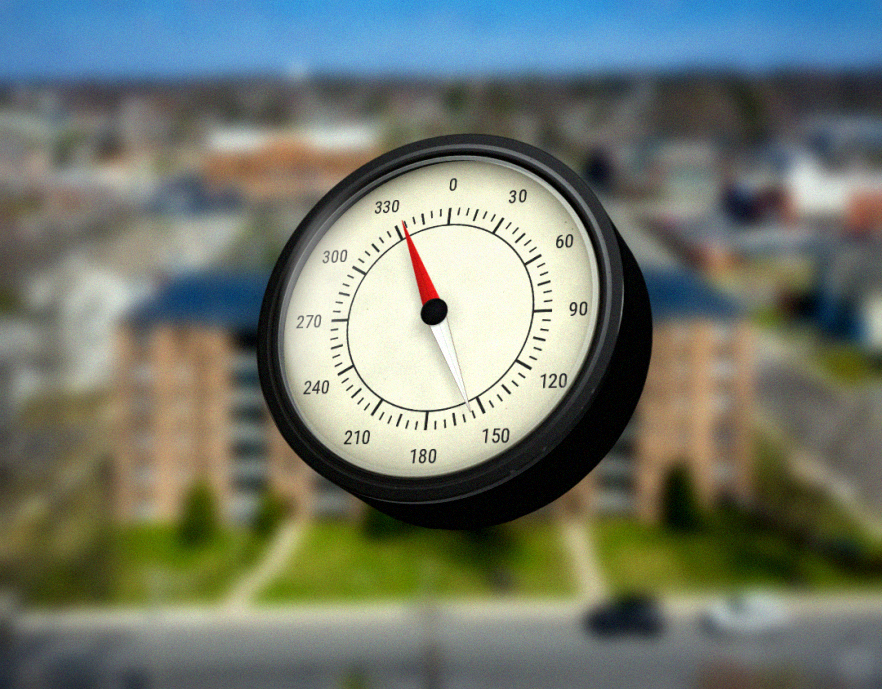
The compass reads 335 °
